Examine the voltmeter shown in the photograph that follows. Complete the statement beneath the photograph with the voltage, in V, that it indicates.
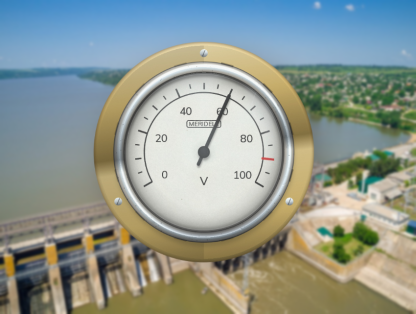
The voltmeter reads 60 V
